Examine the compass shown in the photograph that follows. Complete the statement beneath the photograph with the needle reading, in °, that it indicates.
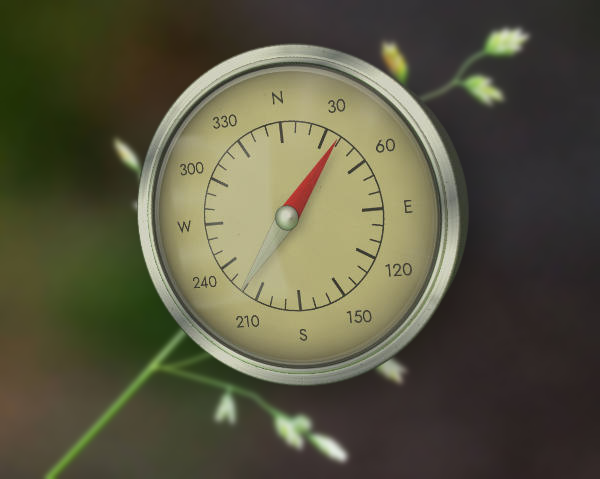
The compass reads 40 °
